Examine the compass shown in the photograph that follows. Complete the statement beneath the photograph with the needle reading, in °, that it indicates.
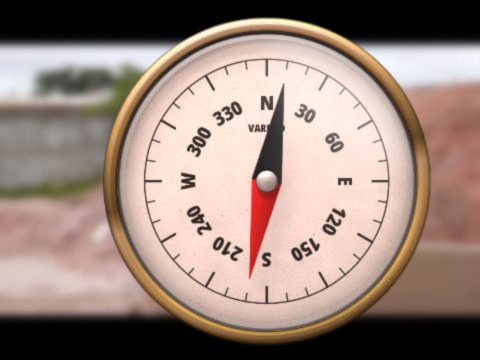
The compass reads 190 °
